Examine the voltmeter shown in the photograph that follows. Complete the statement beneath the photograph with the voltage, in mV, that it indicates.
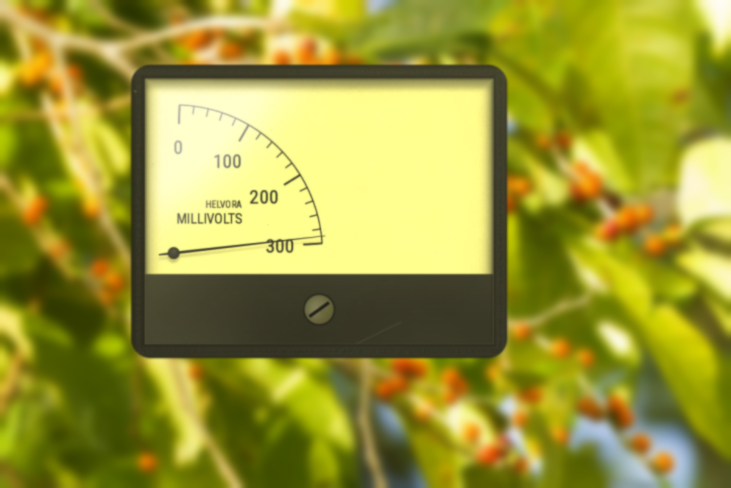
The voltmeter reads 290 mV
